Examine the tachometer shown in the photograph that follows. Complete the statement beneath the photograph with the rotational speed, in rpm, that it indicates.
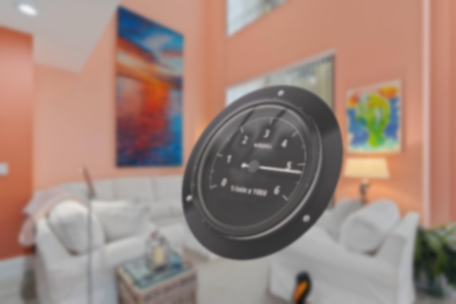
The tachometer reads 5250 rpm
